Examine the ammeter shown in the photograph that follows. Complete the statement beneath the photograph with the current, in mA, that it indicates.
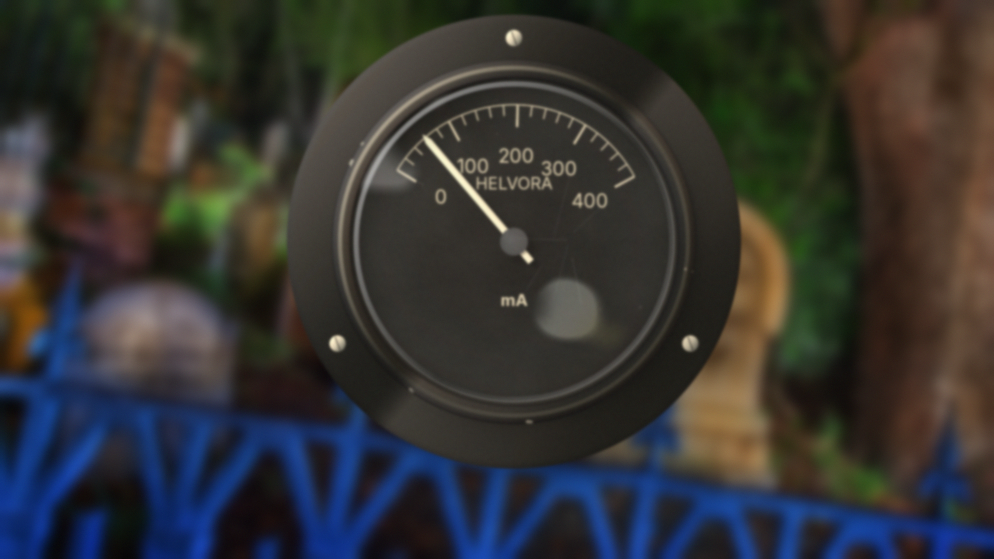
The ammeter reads 60 mA
